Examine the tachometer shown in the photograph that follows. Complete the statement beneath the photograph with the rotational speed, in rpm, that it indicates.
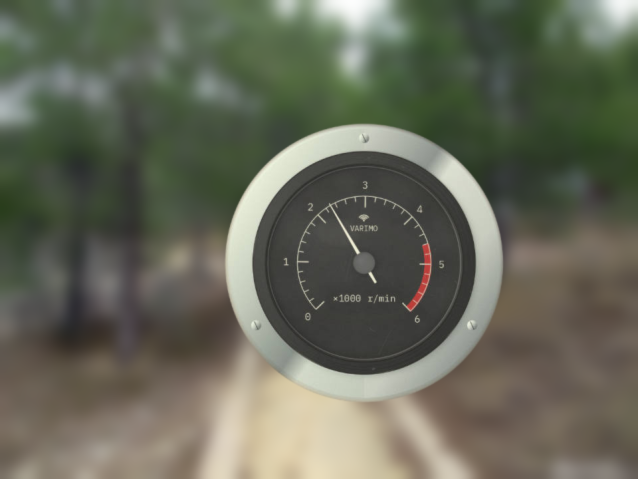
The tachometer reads 2300 rpm
